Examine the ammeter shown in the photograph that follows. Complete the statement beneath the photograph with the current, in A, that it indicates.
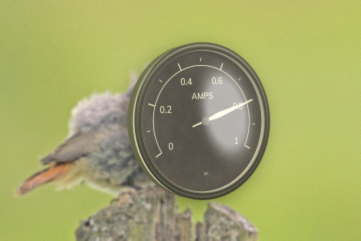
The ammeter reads 0.8 A
